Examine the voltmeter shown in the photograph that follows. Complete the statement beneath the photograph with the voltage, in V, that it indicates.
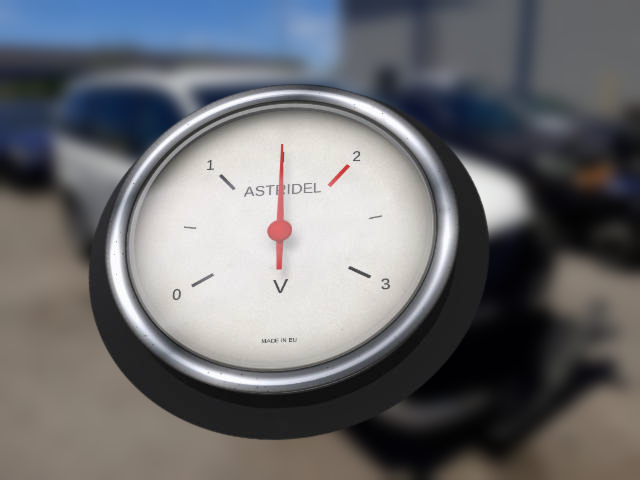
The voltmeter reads 1.5 V
